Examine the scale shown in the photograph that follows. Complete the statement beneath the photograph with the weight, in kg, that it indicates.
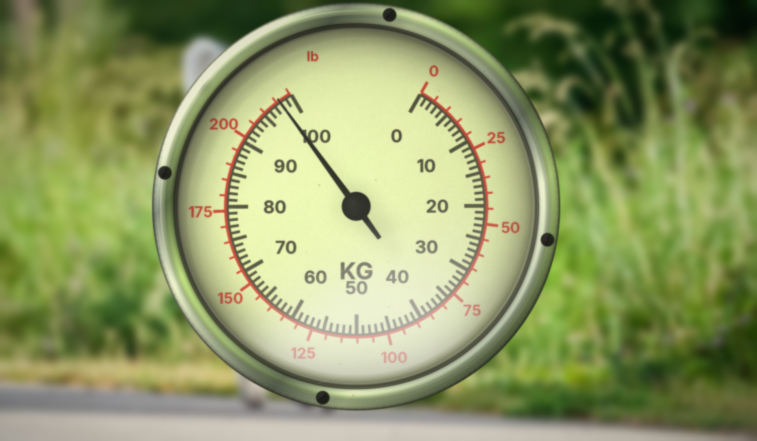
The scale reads 98 kg
